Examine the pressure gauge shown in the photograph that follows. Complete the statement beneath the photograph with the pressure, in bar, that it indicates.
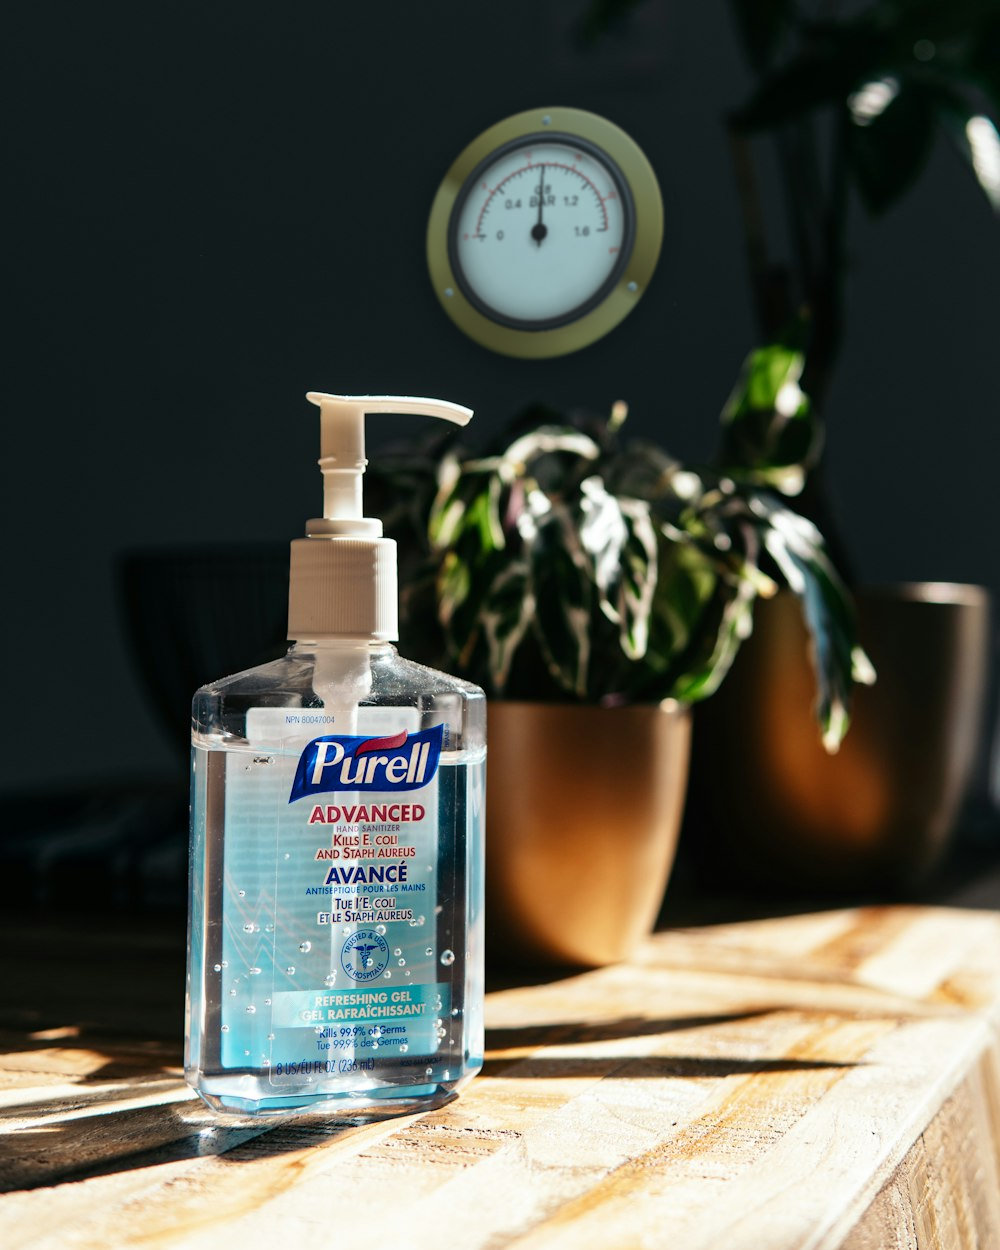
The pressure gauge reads 0.8 bar
